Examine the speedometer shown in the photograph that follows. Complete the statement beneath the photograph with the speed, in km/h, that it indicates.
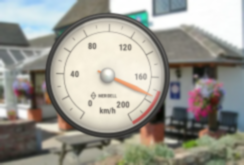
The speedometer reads 175 km/h
